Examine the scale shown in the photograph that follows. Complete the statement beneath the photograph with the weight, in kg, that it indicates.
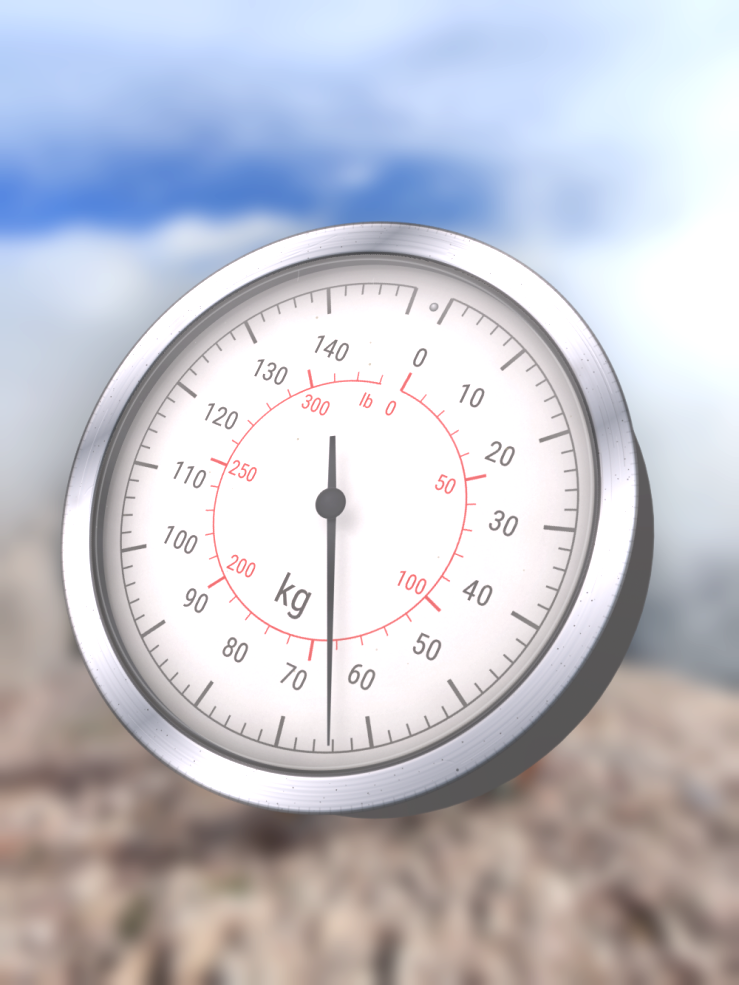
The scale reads 64 kg
